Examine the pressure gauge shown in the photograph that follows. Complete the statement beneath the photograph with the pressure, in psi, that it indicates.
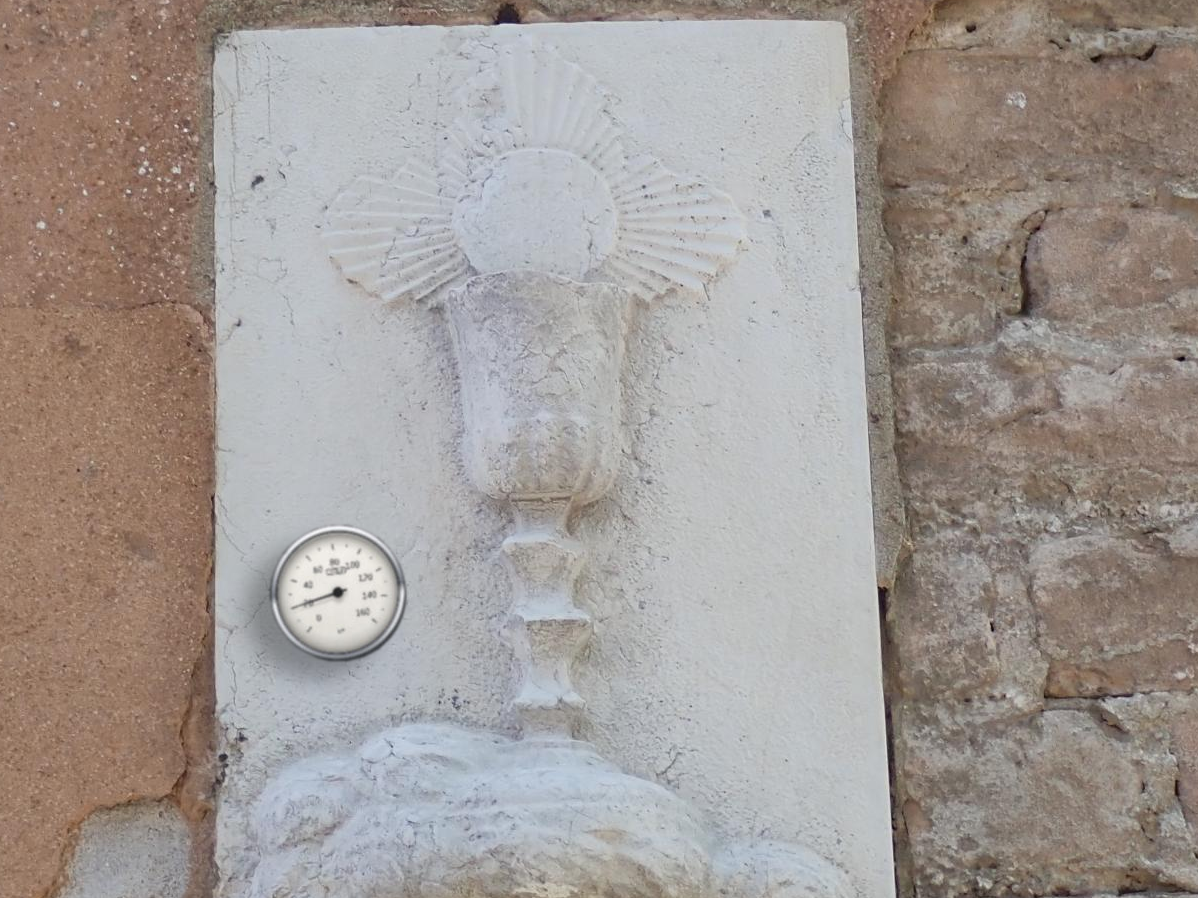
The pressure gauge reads 20 psi
